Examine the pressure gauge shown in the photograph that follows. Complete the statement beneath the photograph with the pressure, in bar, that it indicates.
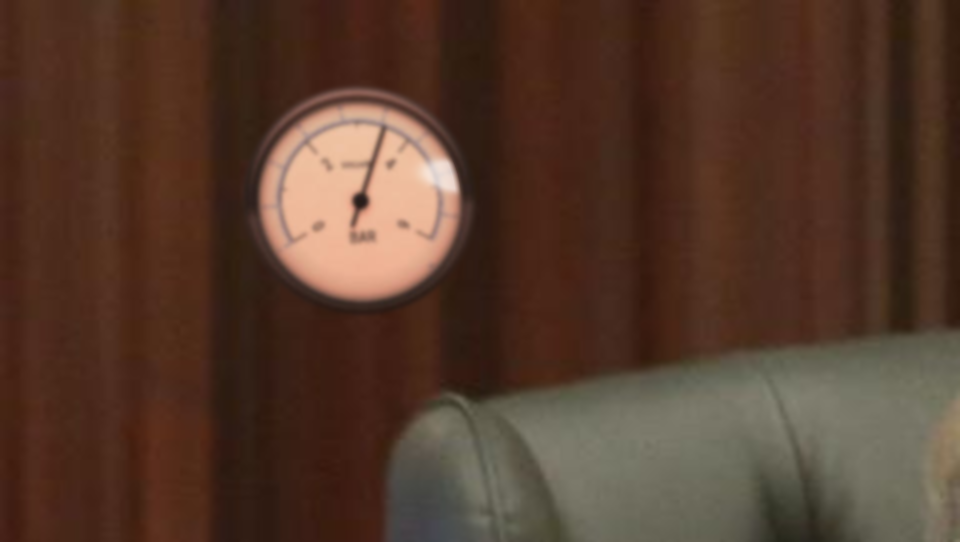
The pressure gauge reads 3.5 bar
